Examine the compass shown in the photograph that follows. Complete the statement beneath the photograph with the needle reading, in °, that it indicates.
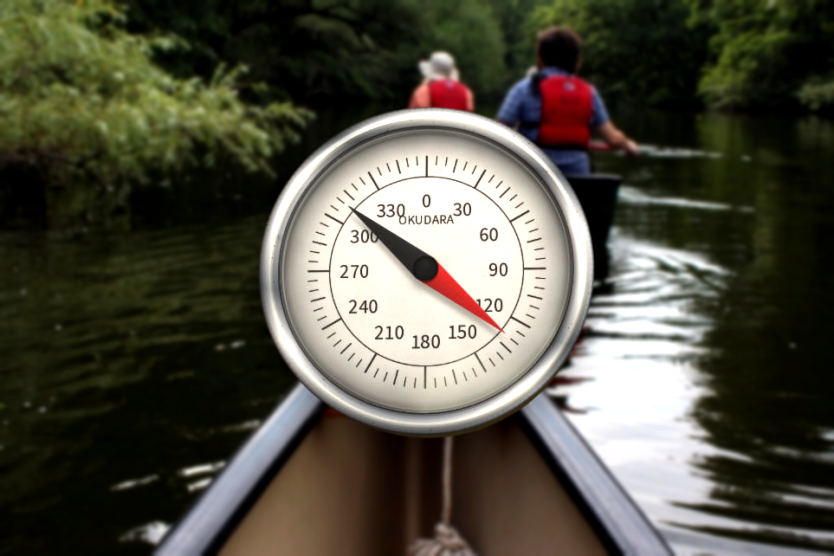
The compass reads 130 °
